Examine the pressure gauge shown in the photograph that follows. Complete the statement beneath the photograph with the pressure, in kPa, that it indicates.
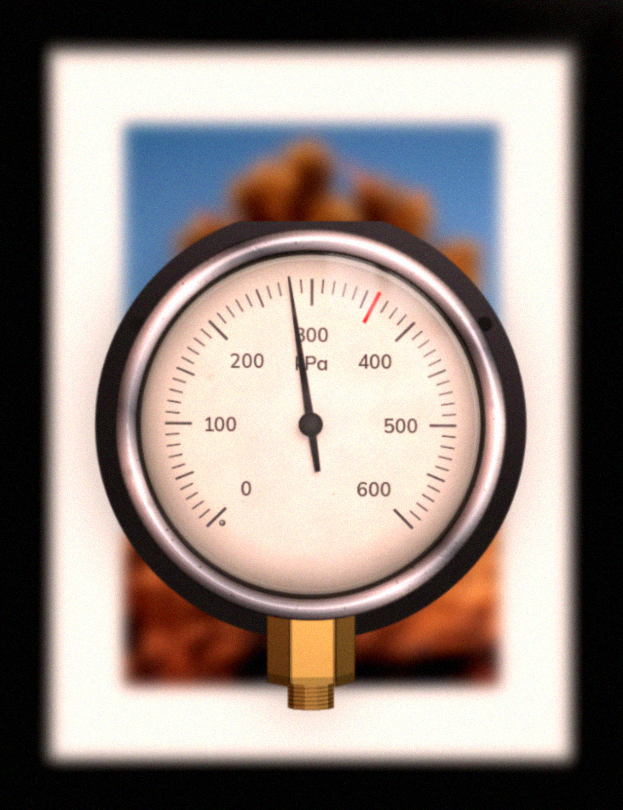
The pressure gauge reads 280 kPa
